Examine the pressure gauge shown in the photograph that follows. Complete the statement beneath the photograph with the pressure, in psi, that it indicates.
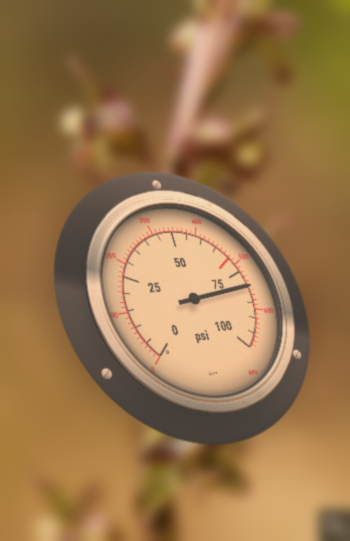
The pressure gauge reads 80 psi
